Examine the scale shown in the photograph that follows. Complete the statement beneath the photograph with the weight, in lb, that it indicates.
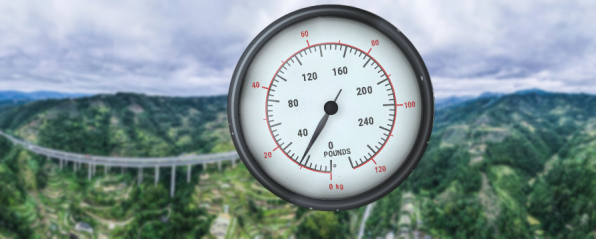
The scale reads 24 lb
